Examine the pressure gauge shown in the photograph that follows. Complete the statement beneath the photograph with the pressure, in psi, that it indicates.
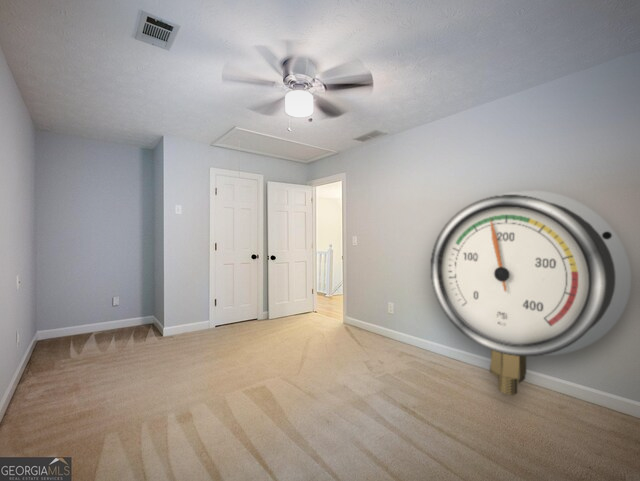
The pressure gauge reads 180 psi
